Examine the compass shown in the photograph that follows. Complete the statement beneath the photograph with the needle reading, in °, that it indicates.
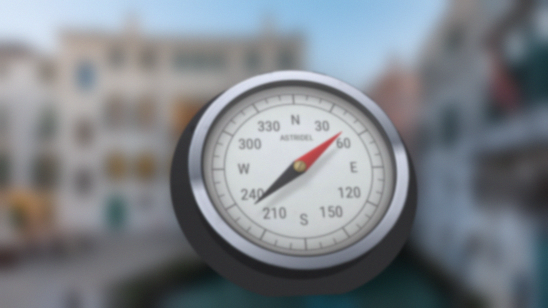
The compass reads 50 °
